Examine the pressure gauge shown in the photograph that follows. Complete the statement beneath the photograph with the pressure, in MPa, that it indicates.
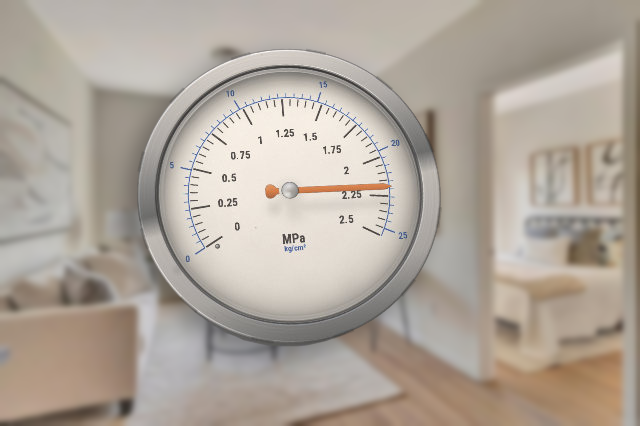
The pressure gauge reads 2.2 MPa
